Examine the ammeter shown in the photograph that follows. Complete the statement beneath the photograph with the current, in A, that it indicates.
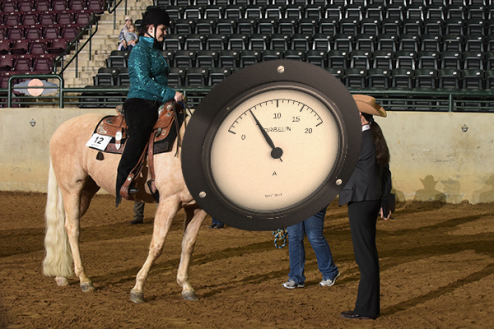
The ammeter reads 5 A
